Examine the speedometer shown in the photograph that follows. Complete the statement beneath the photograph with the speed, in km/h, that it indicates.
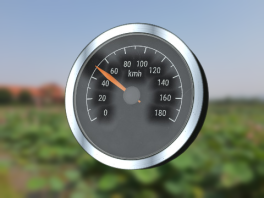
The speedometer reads 50 km/h
